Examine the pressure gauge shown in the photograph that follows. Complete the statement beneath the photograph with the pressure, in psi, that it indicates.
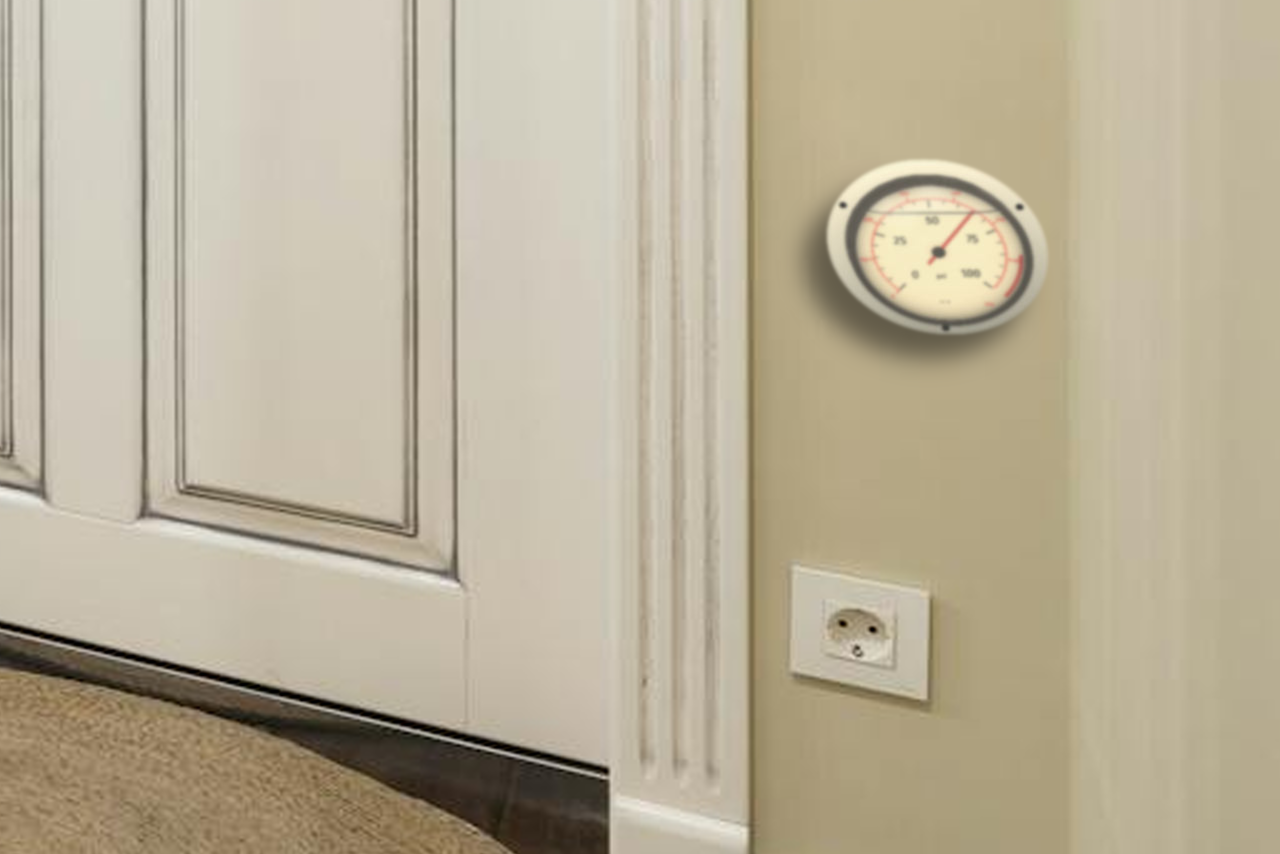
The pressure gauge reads 65 psi
